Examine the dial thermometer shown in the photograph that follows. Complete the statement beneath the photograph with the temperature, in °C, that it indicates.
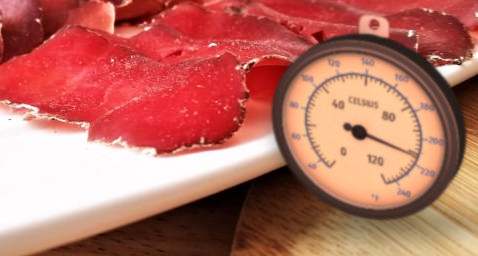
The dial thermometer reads 100 °C
